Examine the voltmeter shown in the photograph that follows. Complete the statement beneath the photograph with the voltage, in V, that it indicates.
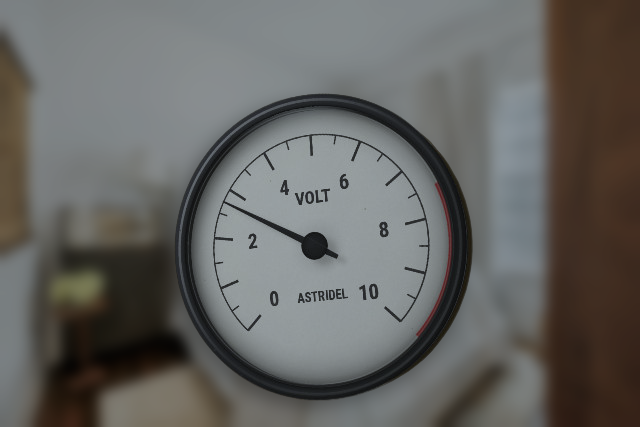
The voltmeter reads 2.75 V
